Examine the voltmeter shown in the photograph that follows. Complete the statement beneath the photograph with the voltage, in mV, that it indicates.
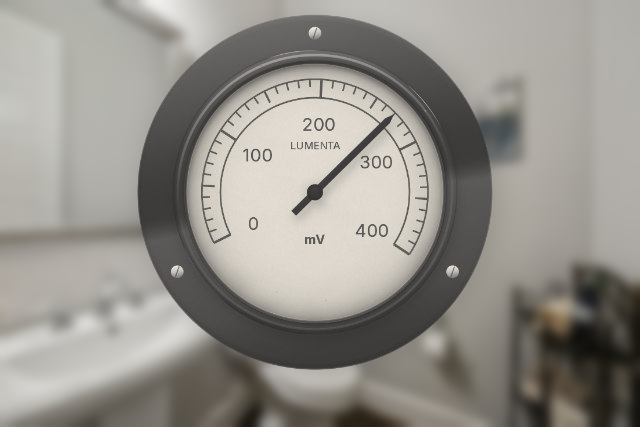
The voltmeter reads 270 mV
